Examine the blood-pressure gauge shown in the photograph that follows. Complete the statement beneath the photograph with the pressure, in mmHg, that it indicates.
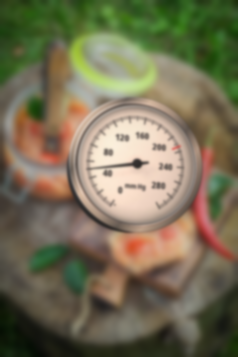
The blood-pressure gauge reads 50 mmHg
